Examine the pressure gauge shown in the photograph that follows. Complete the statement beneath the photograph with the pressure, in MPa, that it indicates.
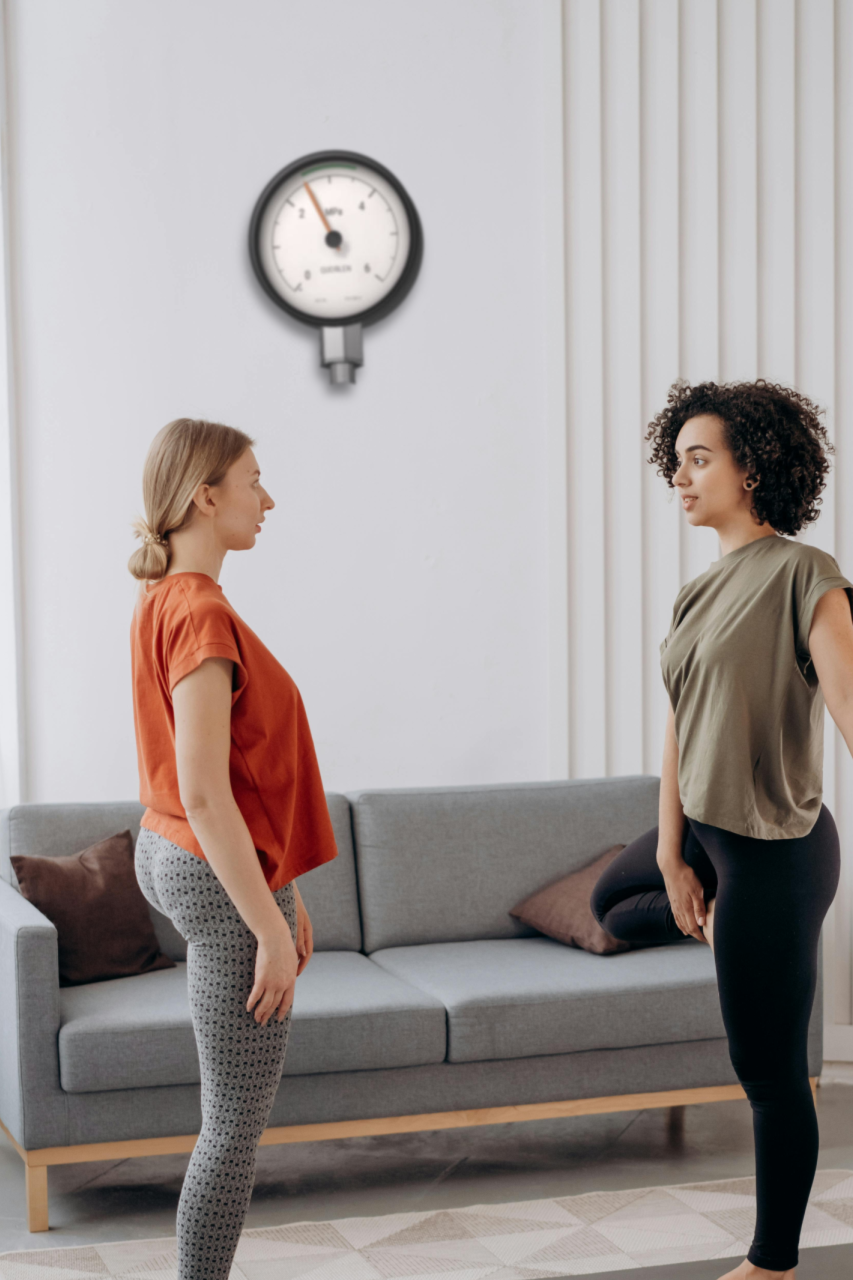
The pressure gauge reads 2.5 MPa
